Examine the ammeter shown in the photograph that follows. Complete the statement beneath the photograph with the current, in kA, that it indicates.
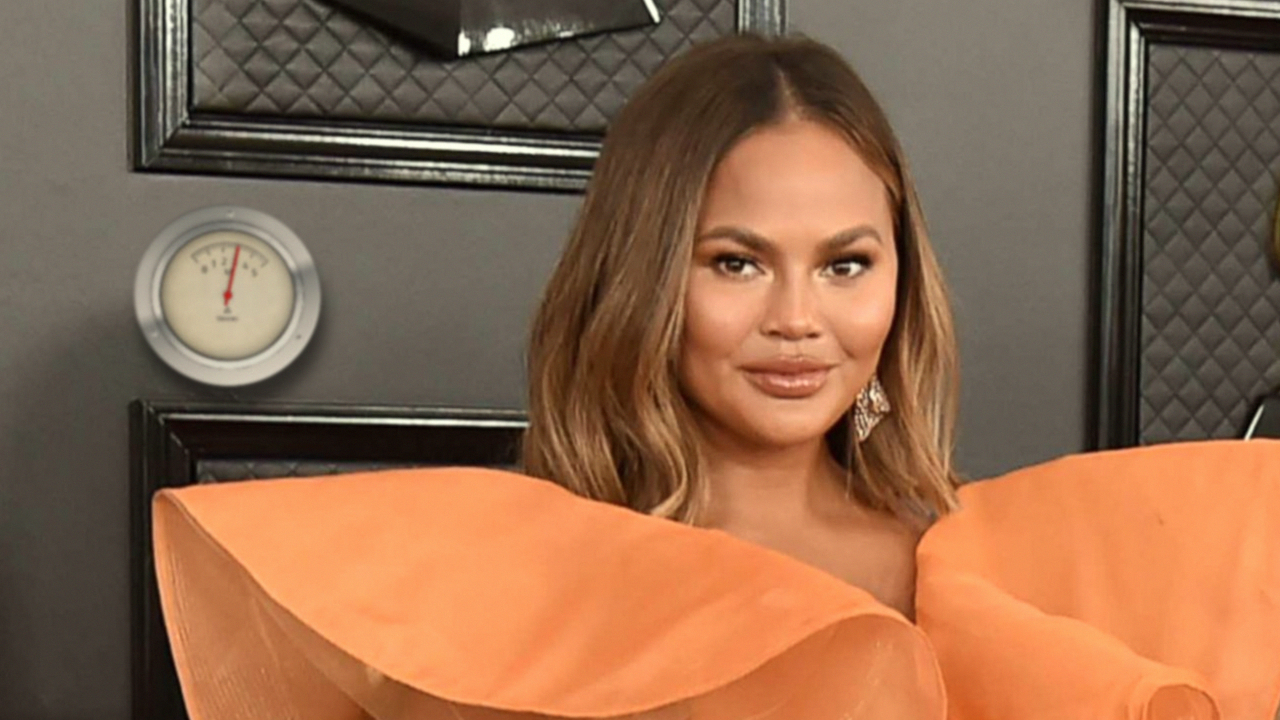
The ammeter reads 3 kA
